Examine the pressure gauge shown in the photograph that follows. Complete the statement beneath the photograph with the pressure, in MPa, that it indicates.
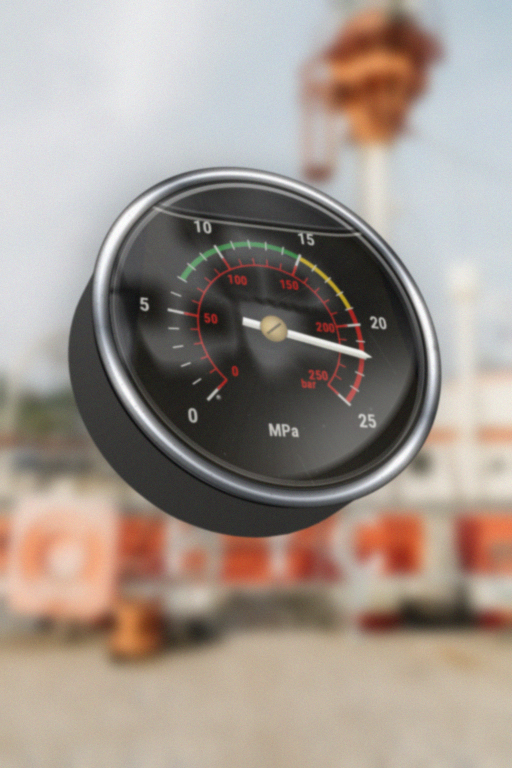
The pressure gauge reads 22 MPa
